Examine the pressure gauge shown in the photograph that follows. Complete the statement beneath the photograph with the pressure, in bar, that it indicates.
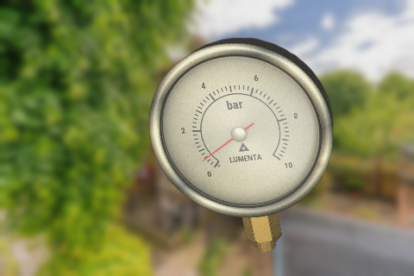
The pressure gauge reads 0.6 bar
